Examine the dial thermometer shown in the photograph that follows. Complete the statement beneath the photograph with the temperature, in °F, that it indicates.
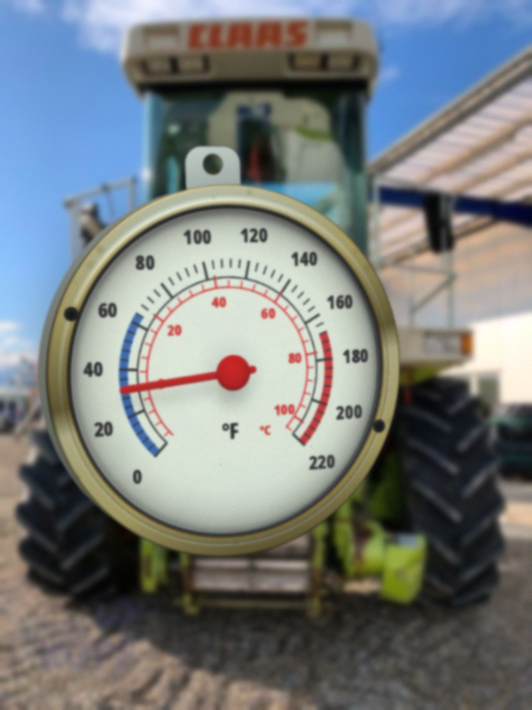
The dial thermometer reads 32 °F
